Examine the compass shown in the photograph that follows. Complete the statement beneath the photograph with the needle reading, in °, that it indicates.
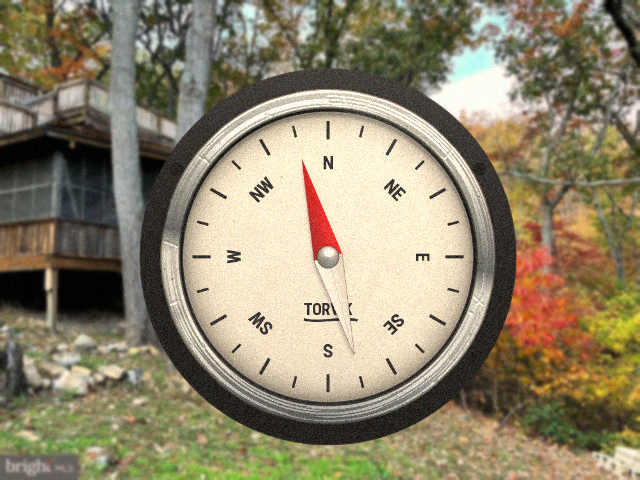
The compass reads 345 °
